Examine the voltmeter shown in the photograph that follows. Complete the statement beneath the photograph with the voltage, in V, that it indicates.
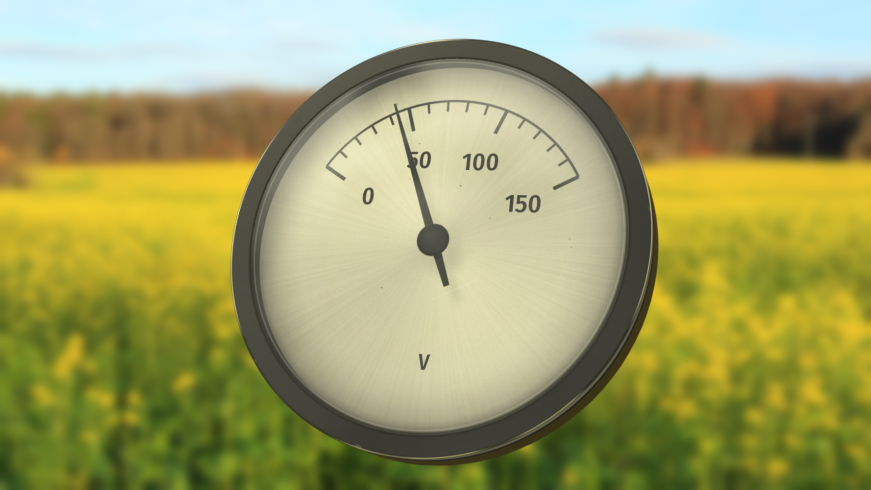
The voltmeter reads 45 V
